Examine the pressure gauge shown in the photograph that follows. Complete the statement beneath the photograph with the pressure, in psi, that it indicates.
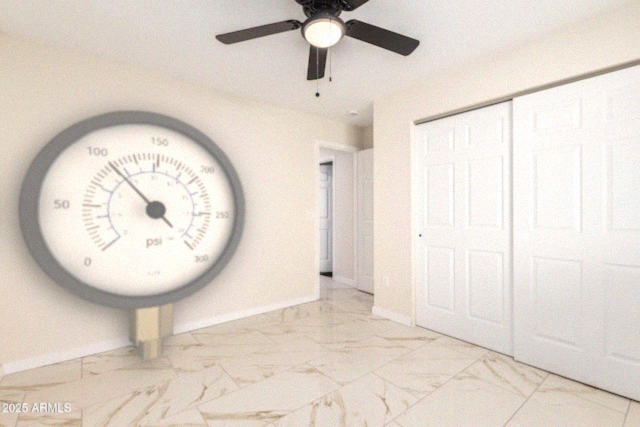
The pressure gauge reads 100 psi
